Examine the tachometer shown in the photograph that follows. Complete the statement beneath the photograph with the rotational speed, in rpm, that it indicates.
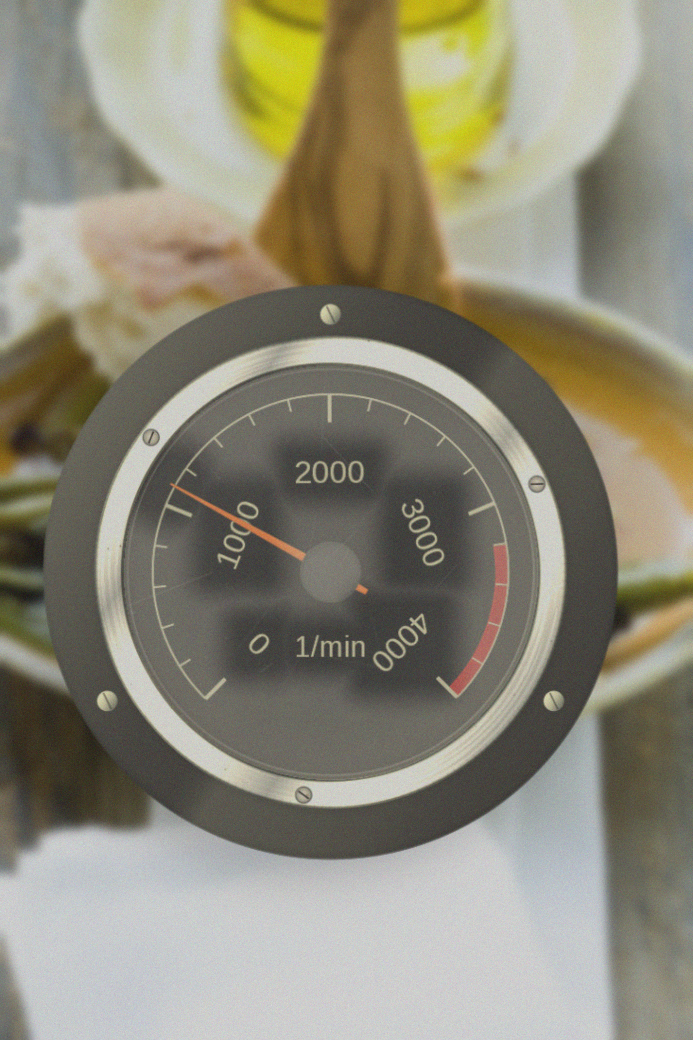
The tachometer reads 1100 rpm
